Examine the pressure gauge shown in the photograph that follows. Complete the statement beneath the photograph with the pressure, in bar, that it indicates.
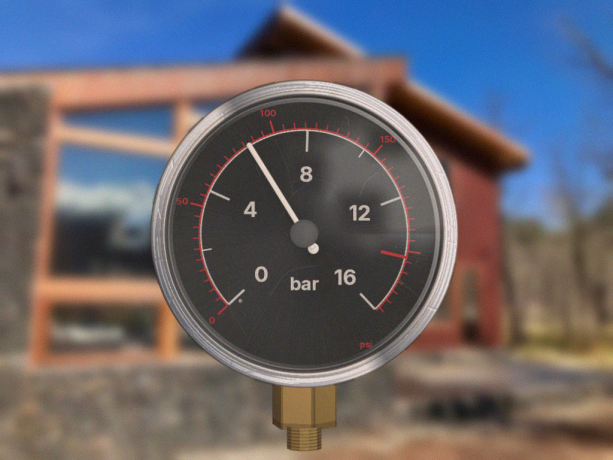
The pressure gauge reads 6 bar
